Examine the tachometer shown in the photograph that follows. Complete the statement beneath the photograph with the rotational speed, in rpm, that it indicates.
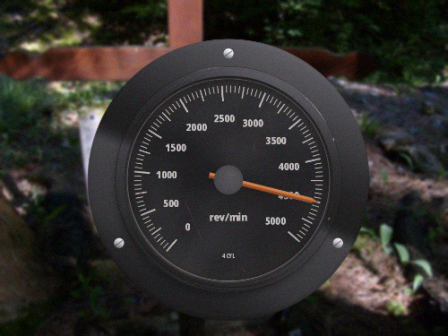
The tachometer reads 4500 rpm
